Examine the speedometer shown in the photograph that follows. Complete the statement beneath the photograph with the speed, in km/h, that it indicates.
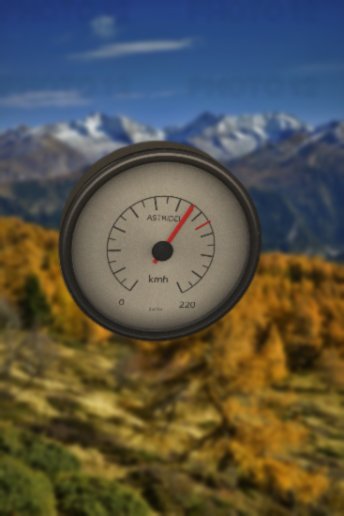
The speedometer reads 130 km/h
